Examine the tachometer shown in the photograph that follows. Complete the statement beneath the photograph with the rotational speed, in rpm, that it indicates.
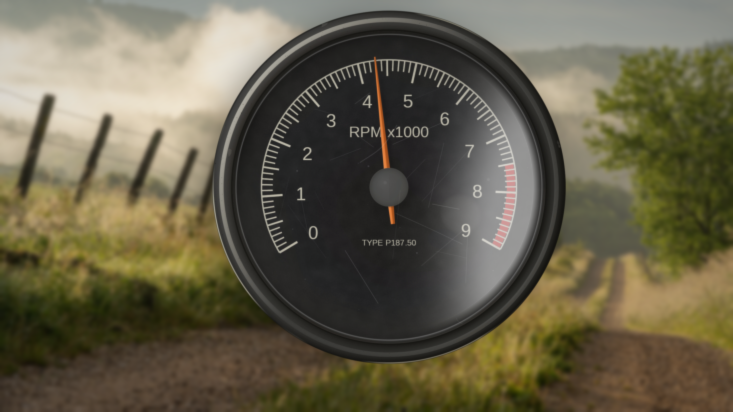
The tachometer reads 4300 rpm
